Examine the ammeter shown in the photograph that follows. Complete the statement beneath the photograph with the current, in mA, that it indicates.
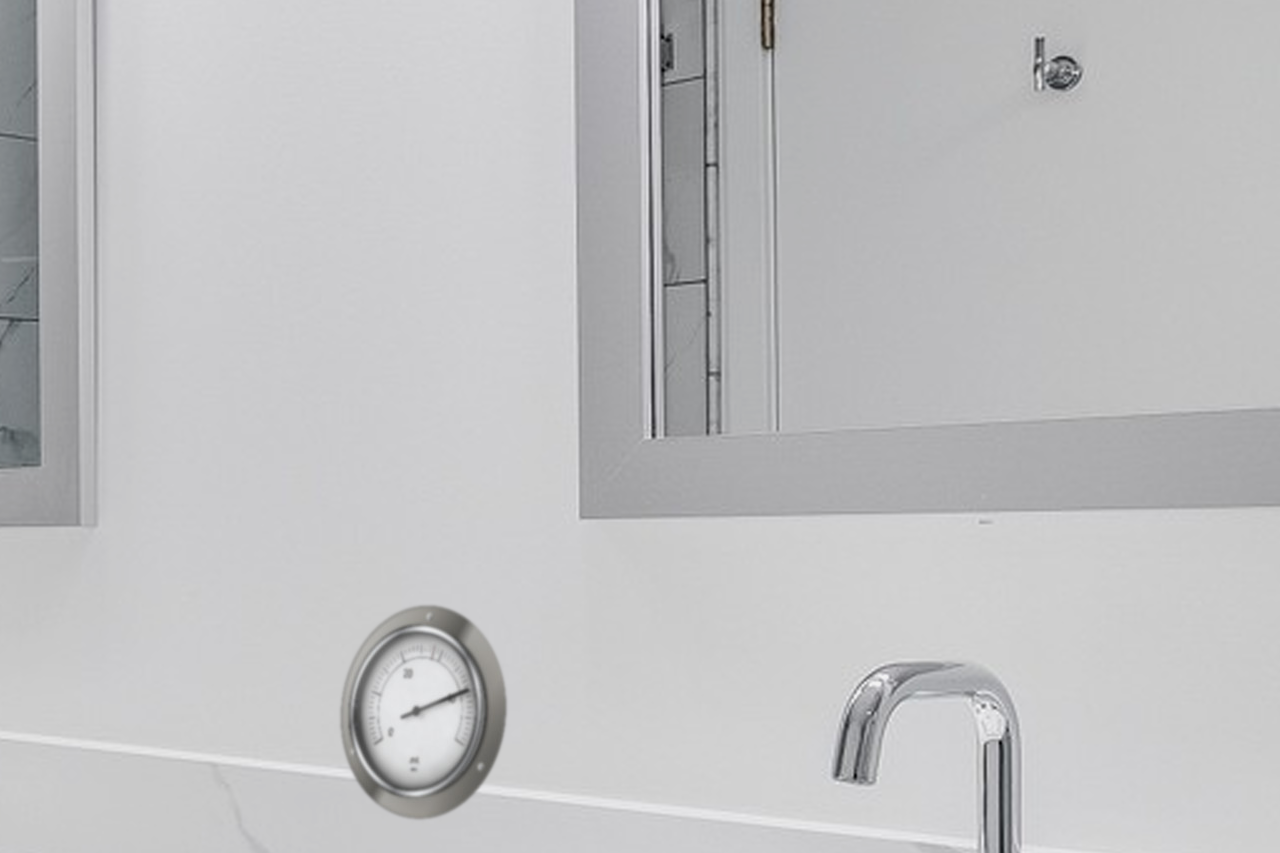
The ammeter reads 40 mA
